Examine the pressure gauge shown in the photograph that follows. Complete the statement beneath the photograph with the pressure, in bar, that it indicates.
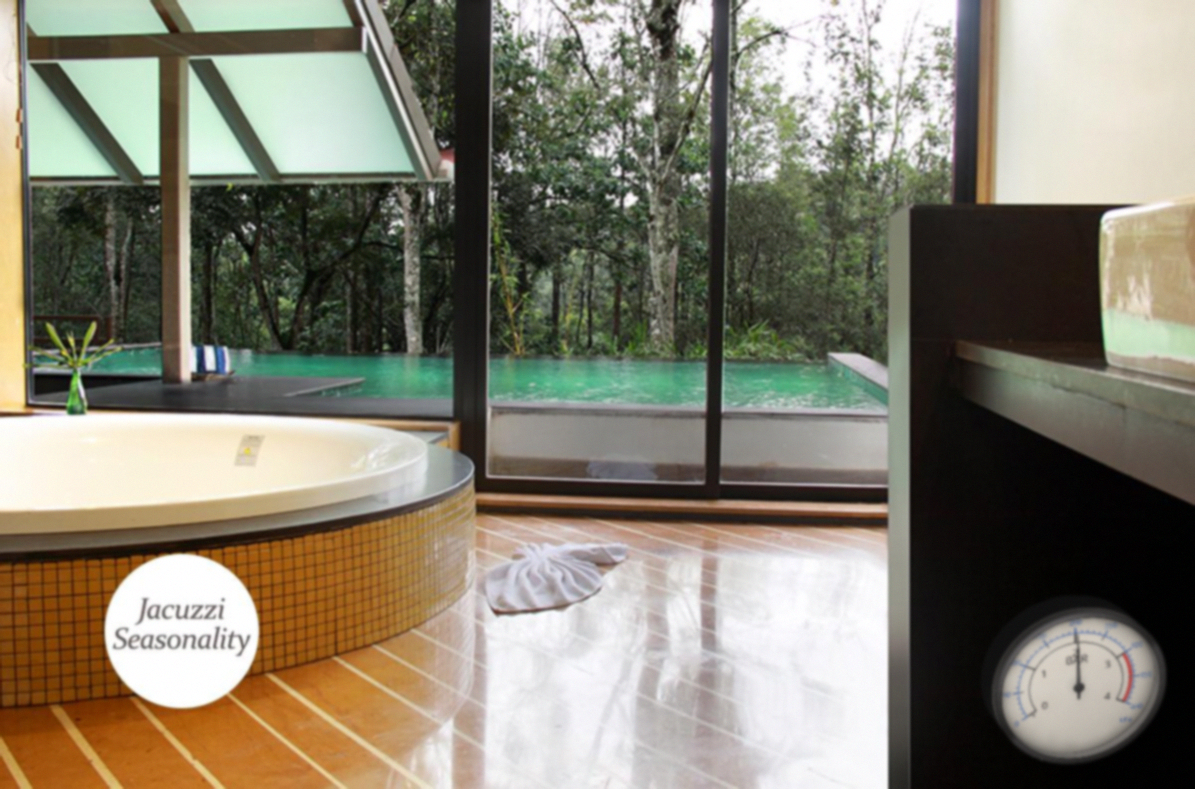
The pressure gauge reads 2 bar
